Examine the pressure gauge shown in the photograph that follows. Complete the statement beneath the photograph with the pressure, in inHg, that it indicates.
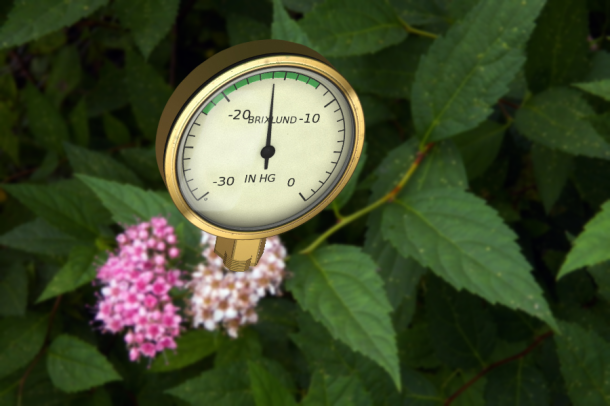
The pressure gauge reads -16 inHg
